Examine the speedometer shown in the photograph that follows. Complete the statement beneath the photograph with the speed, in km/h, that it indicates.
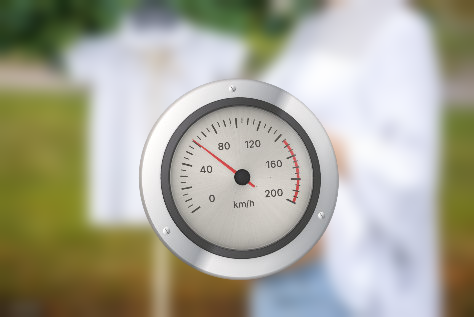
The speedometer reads 60 km/h
